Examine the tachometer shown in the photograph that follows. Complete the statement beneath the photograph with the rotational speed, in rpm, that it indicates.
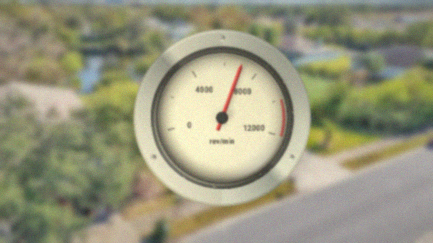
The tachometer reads 7000 rpm
